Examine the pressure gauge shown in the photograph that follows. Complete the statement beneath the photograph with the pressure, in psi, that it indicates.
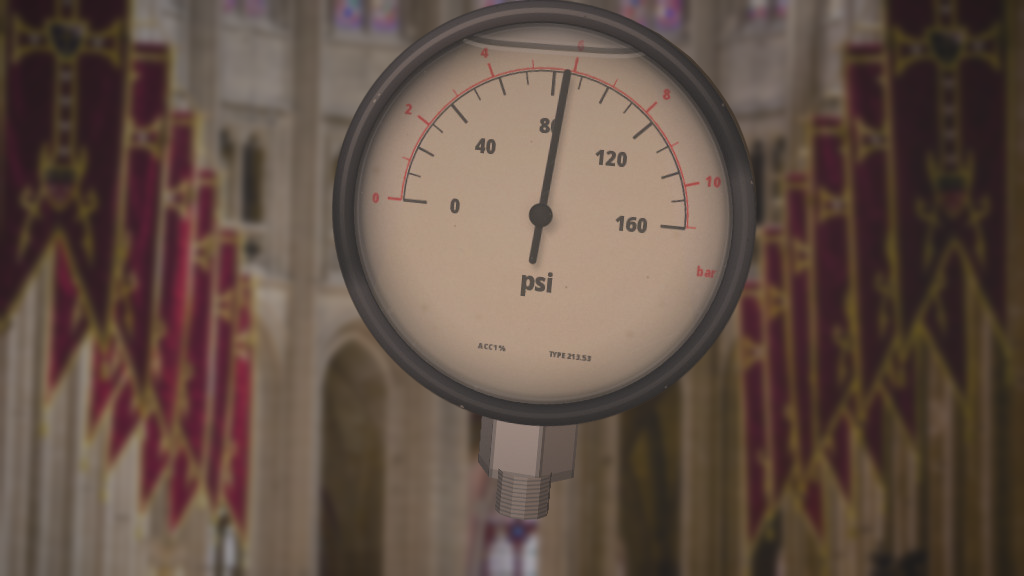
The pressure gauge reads 85 psi
